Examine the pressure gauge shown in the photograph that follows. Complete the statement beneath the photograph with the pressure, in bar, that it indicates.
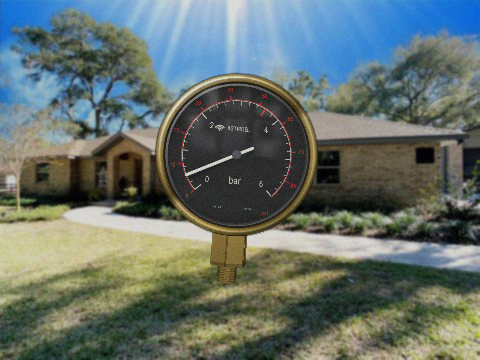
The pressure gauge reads 0.4 bar
